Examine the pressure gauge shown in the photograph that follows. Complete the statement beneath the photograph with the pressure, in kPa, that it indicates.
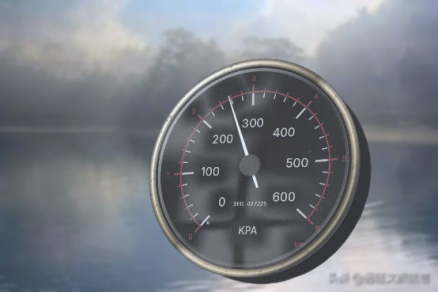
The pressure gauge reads 260 kPa
